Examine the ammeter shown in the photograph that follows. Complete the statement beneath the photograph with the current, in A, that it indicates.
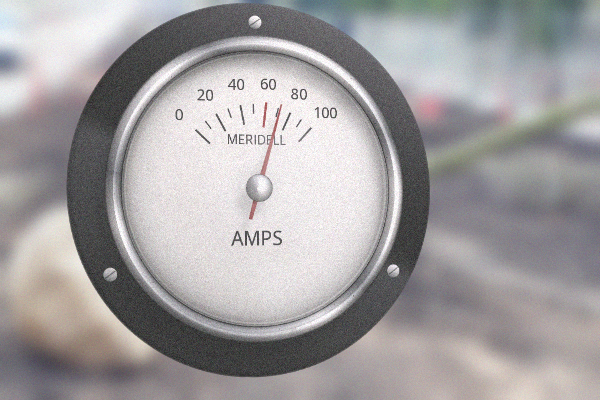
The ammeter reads 70 A
